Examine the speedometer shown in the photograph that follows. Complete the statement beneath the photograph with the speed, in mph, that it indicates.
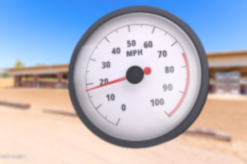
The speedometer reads 17.5 mph
